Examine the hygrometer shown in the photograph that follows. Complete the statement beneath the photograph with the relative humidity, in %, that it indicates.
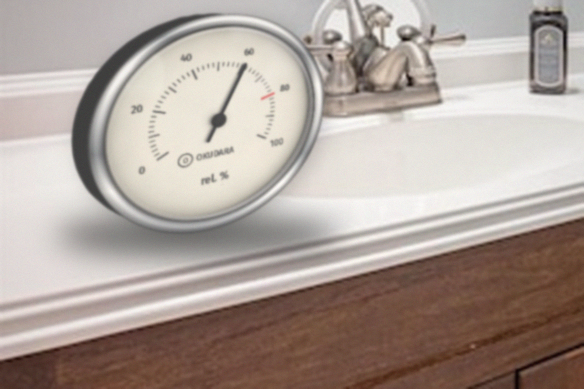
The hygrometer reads 60 %
